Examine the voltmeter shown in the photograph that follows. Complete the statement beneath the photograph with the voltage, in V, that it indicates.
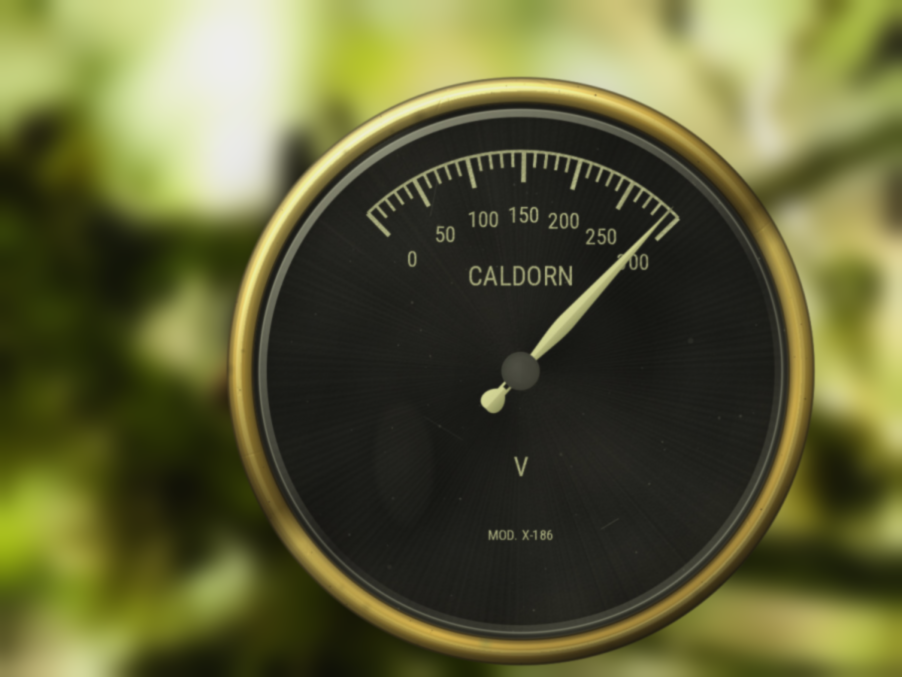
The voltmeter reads 290 V
